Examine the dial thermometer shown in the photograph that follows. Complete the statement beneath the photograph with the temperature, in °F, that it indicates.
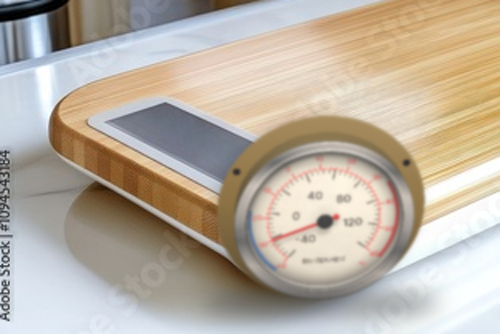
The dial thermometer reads -20 °F
